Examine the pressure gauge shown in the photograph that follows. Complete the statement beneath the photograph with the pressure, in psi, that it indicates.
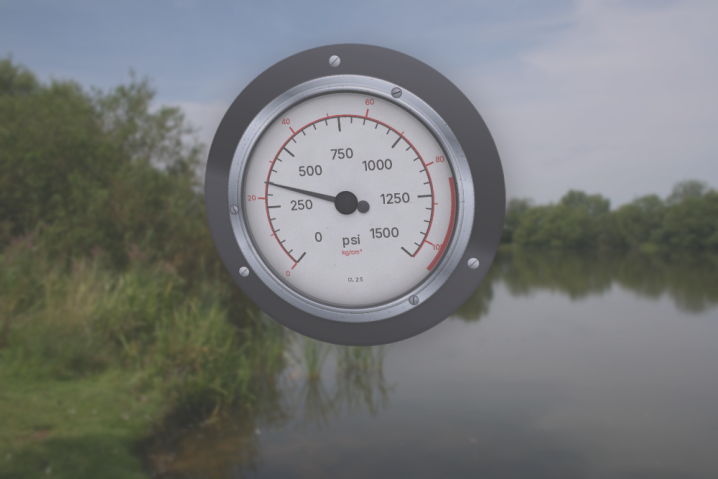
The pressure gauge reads 350 psi
